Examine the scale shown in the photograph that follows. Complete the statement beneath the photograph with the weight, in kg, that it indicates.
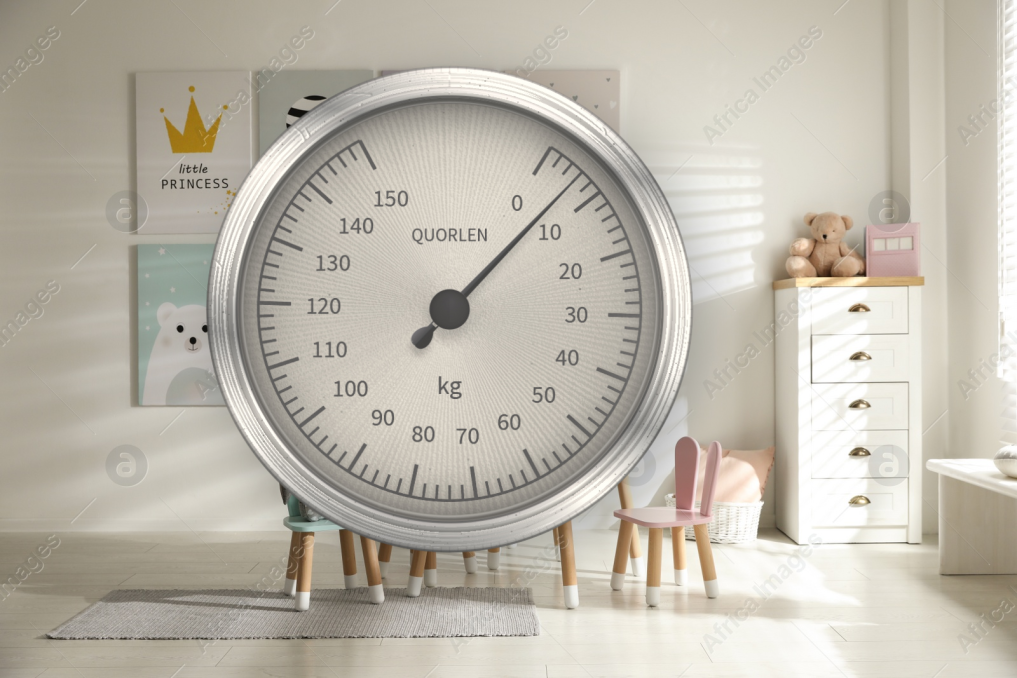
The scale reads 6 kg
